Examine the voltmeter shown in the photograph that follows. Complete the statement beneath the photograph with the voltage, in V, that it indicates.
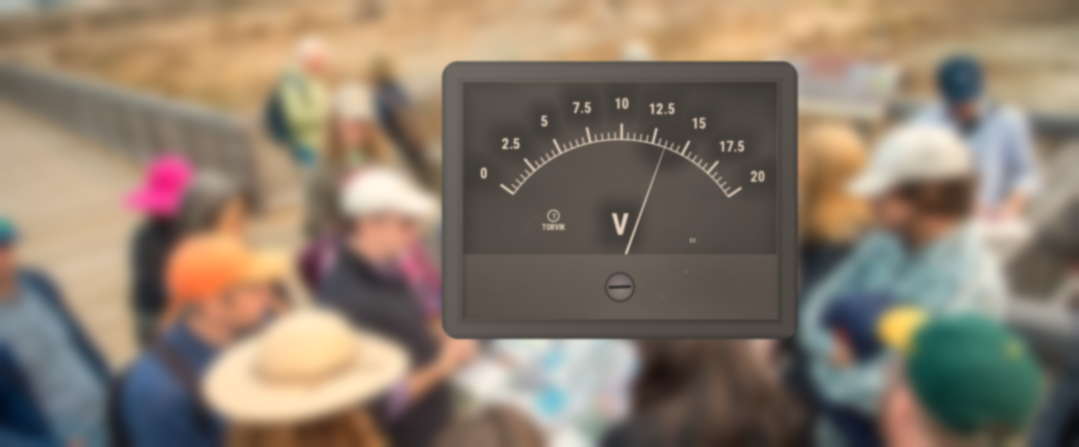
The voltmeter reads 13.5 V
